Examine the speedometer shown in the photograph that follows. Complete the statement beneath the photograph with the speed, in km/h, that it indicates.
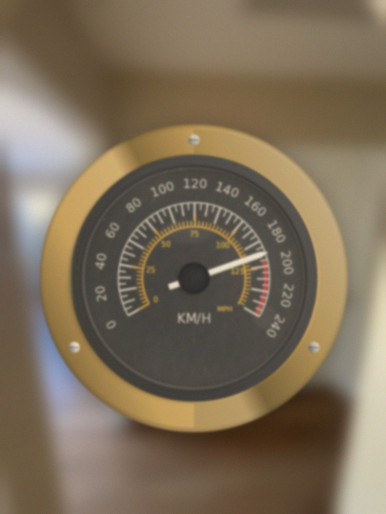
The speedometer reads 190 km/h
